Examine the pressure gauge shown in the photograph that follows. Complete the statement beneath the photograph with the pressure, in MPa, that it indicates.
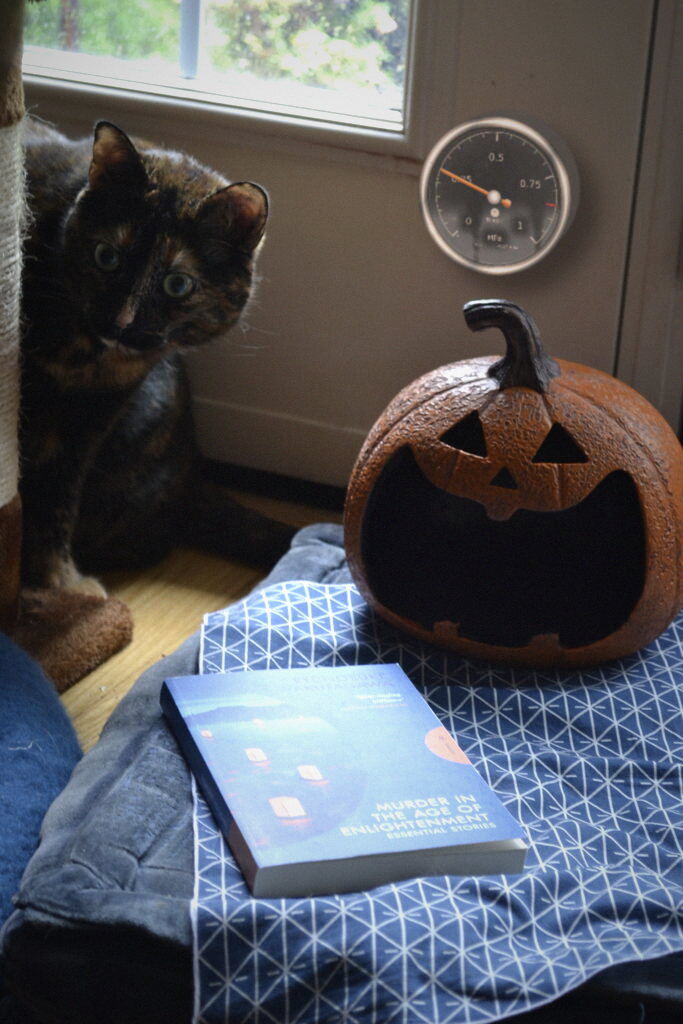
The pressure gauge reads 0.25 MPa
